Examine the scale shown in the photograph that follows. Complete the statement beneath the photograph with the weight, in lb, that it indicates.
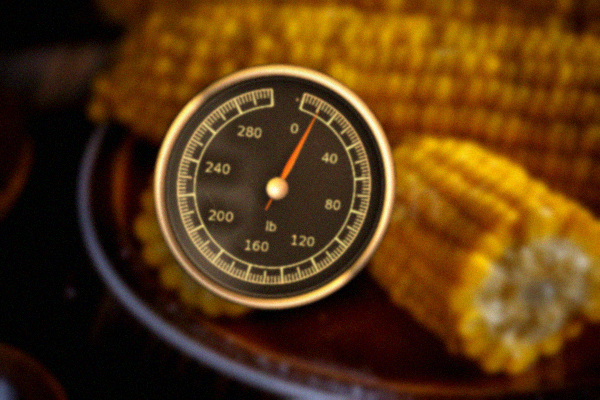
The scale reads 10 lb
